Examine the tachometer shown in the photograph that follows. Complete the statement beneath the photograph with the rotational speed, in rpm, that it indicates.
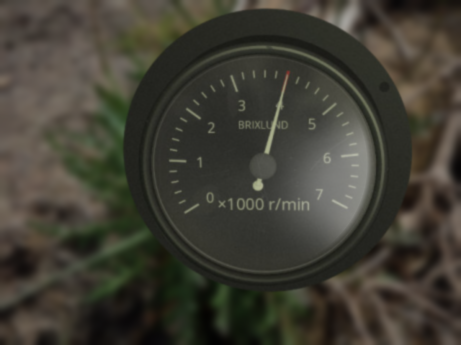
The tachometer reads 4000 rpm
